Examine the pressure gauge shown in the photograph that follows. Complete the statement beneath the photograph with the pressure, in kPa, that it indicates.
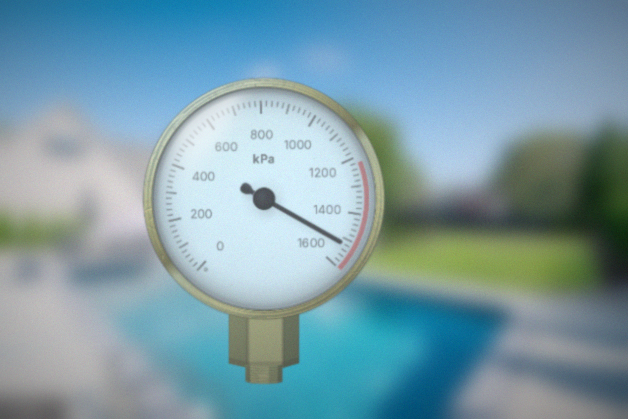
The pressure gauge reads 1520 kPa
